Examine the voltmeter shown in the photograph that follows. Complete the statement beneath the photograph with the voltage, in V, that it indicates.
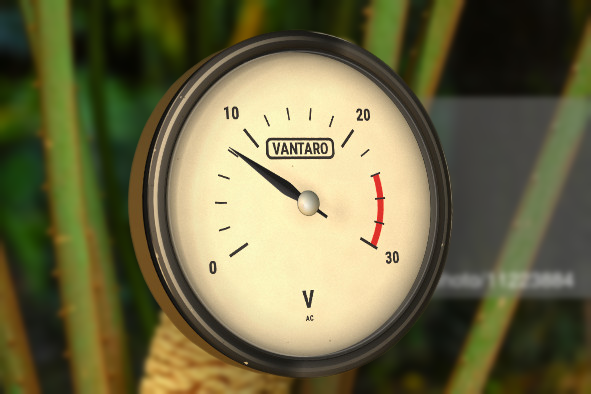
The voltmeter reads 8 V
